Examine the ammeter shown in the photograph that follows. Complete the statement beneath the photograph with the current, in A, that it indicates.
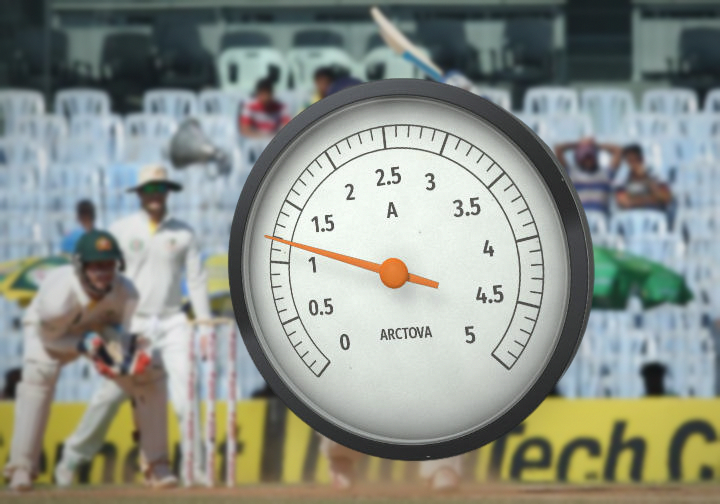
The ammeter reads 1.2 A
